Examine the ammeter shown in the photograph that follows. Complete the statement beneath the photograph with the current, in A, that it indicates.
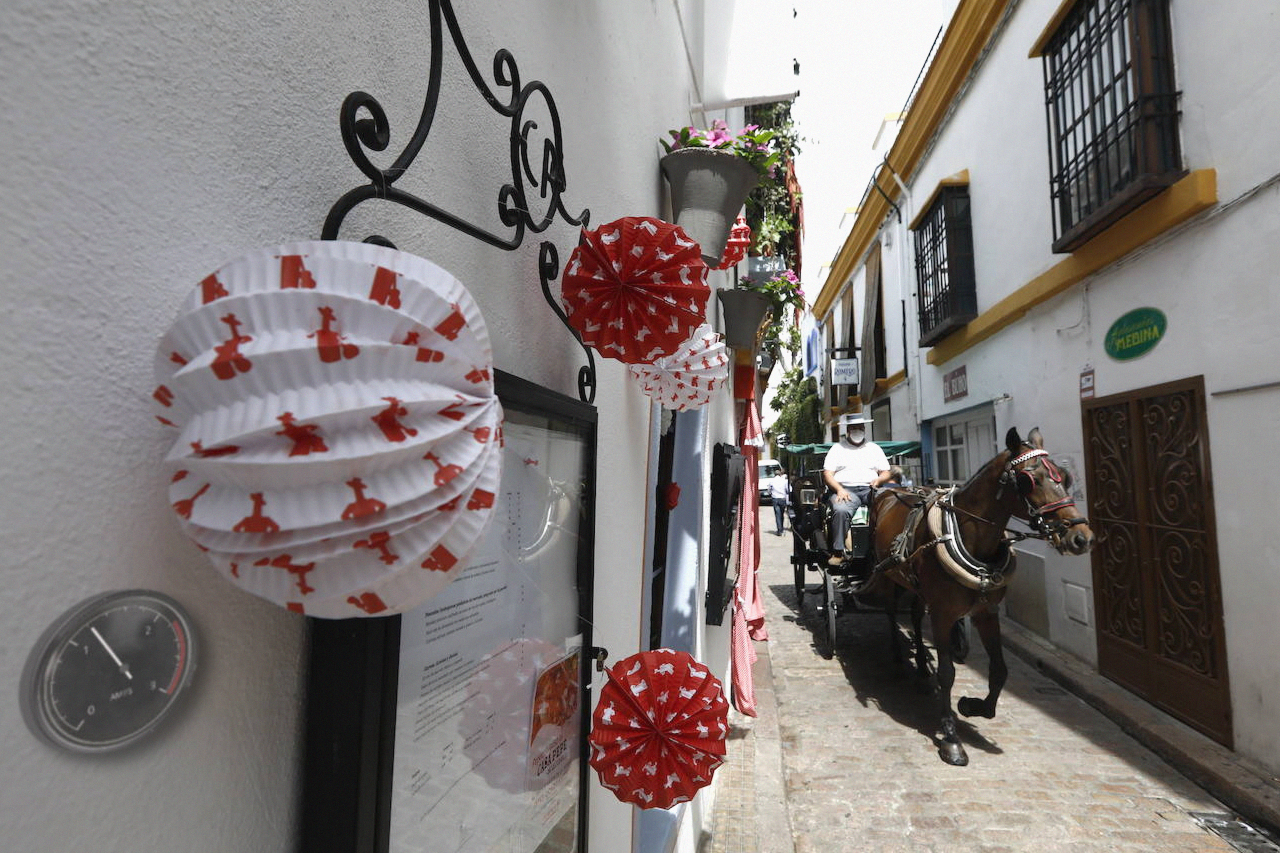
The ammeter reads 1.2 A
